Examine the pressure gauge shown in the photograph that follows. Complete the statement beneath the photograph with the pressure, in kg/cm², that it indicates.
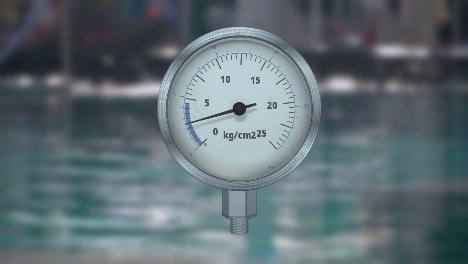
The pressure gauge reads 2.5 kg/cm²
